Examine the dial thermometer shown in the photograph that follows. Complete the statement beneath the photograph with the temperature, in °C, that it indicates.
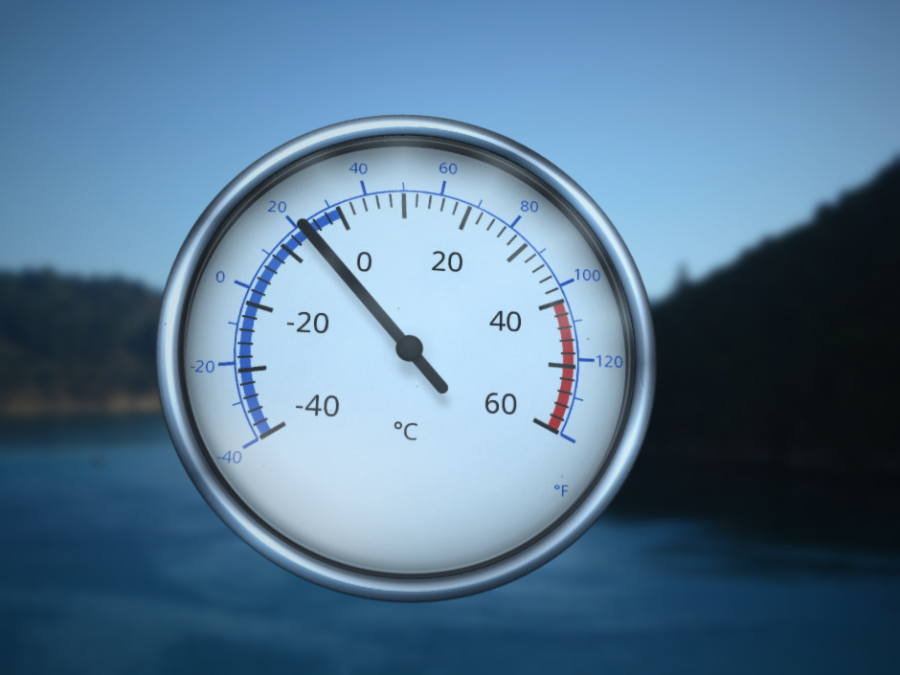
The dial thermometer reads -6 °C
